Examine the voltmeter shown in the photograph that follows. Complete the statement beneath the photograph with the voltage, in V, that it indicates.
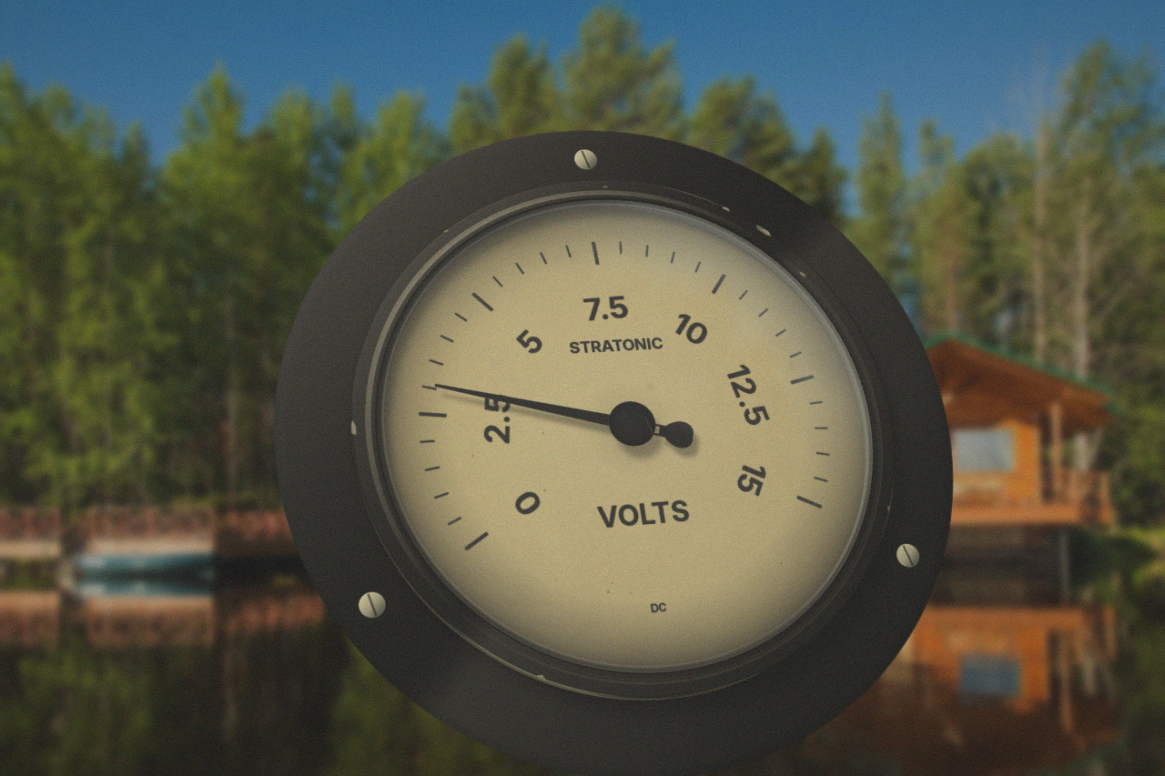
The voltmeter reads 3 V
